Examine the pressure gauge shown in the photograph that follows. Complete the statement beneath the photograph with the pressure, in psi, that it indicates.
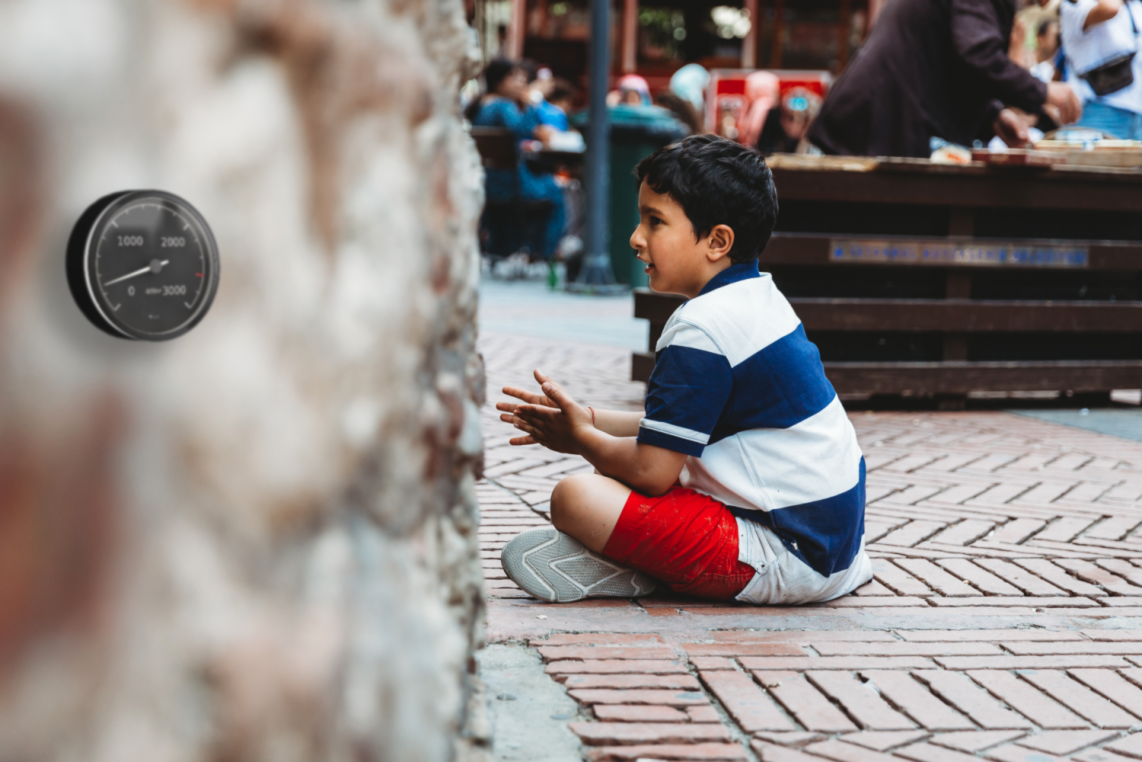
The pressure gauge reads 300 psi
